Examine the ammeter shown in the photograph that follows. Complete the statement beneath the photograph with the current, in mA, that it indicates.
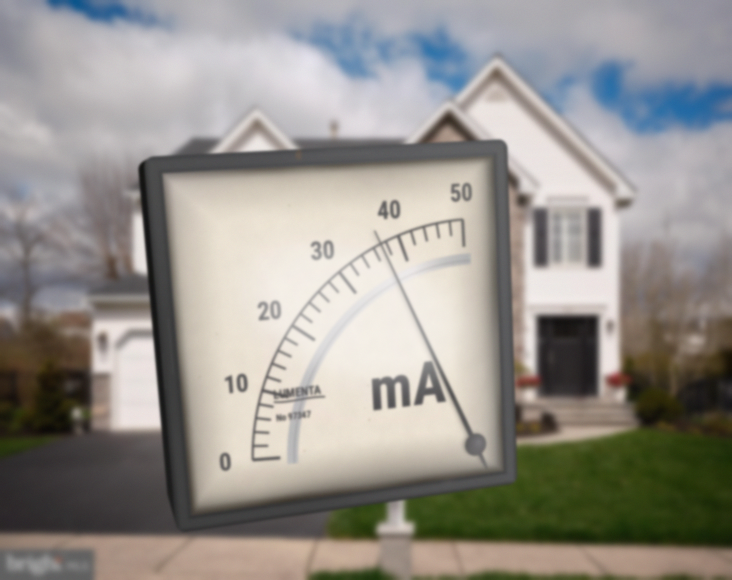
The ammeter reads 37 mA
